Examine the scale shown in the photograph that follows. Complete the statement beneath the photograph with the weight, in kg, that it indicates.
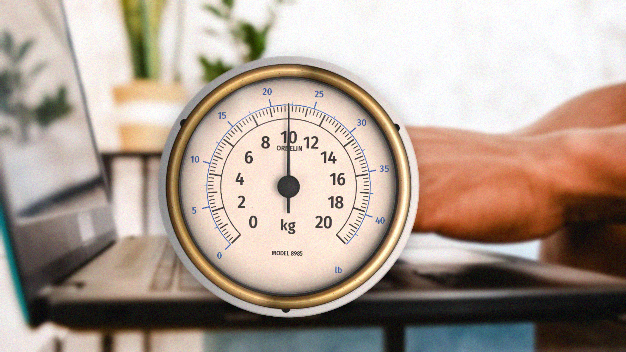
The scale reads 10 kg
